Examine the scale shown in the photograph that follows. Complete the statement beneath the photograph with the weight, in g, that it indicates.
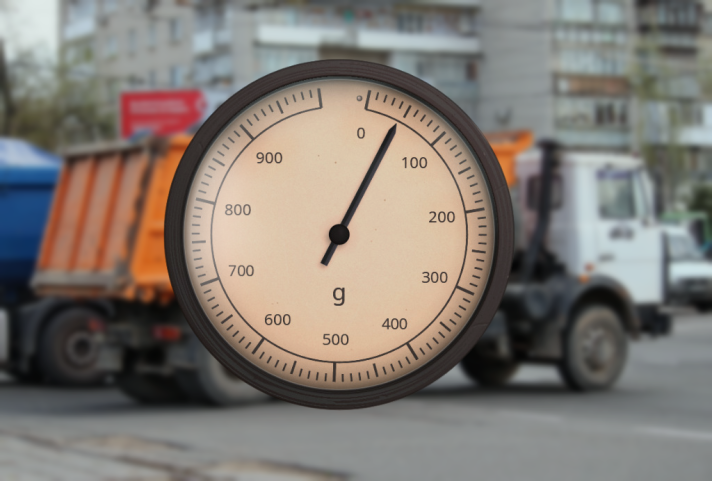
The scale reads 45 g
